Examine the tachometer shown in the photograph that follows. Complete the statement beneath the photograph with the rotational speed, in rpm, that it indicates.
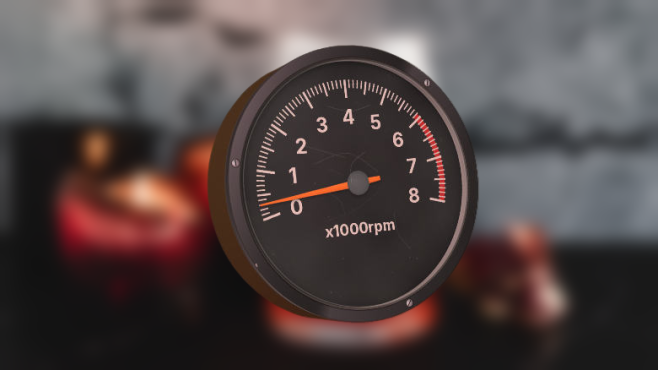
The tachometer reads 300 rpm
